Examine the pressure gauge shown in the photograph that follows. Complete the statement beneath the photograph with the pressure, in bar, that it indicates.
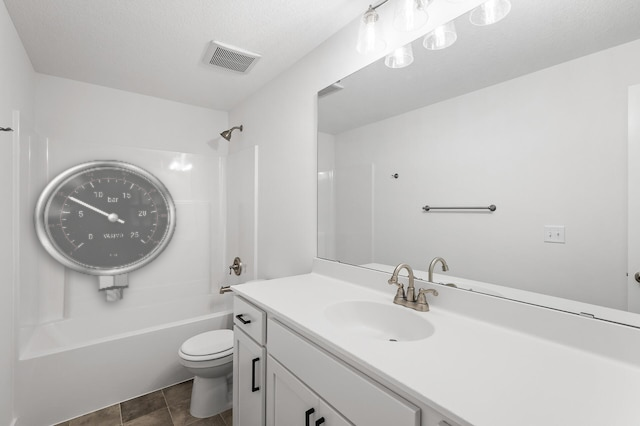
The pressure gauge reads 7 bar
